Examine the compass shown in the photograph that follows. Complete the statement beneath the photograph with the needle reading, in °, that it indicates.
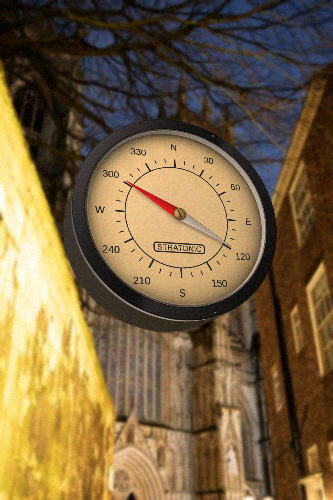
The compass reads 300 °
